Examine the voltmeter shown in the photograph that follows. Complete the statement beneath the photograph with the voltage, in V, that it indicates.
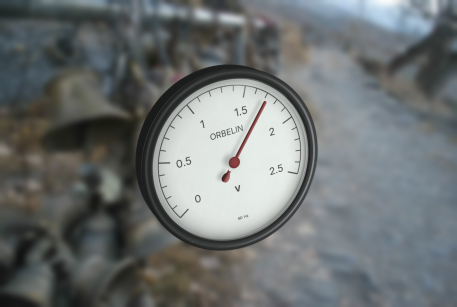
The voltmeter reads 1.7 V
